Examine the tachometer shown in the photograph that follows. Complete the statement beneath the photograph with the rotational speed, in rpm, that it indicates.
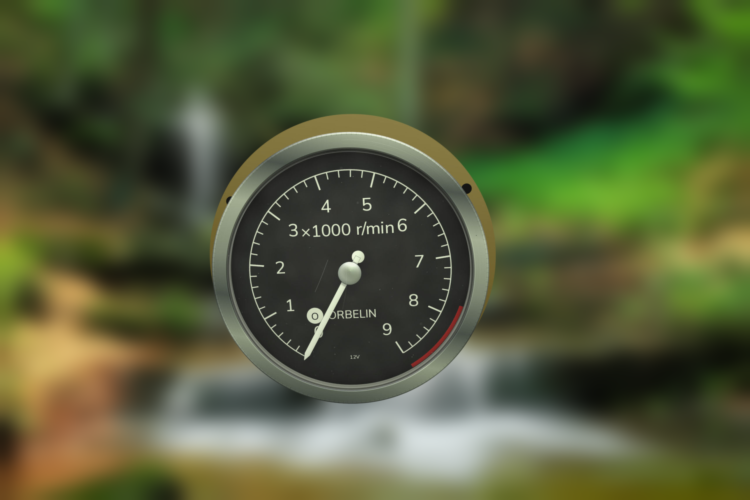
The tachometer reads 0 rpm
